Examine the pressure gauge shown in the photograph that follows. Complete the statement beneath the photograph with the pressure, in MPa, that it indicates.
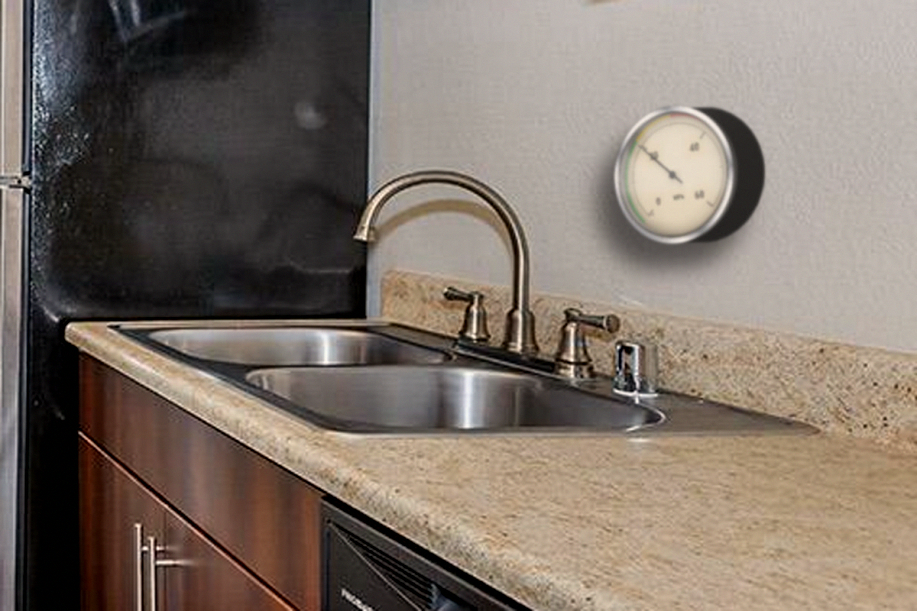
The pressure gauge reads 20 MPa
